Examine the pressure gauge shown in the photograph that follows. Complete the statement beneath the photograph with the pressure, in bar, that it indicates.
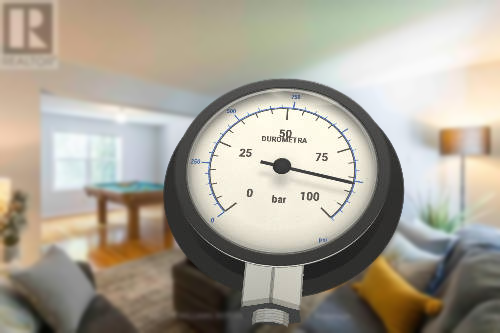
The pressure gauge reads 87.5 bar
